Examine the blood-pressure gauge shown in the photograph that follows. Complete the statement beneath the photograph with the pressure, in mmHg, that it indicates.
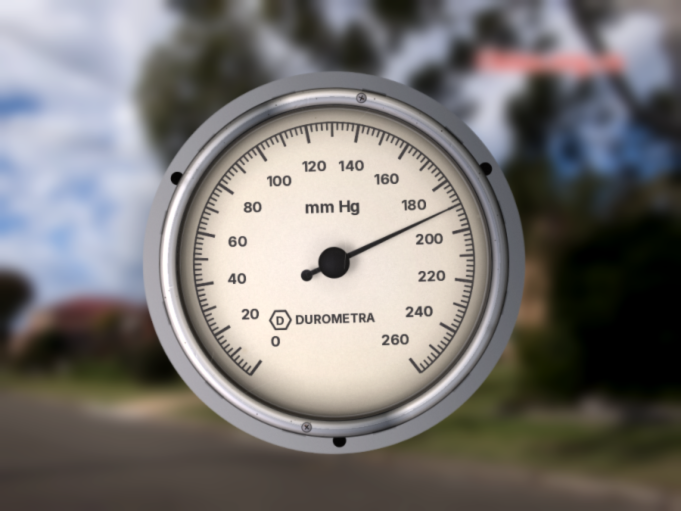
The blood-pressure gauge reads 190 mmHg
